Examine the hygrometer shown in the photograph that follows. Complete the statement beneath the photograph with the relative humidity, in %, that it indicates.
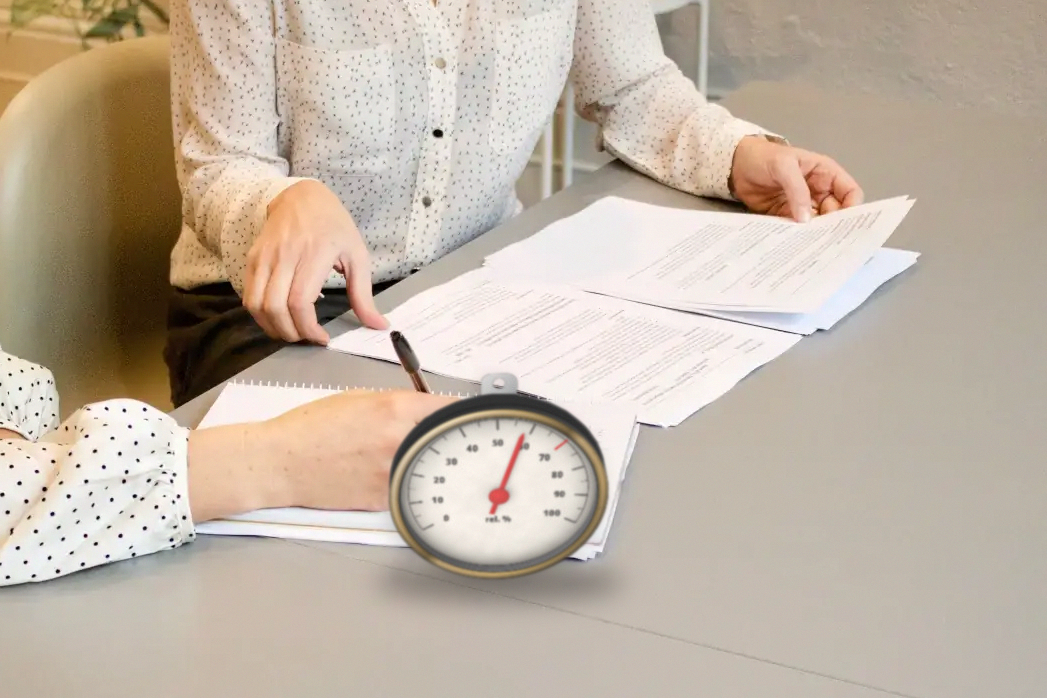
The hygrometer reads 57.5 %
